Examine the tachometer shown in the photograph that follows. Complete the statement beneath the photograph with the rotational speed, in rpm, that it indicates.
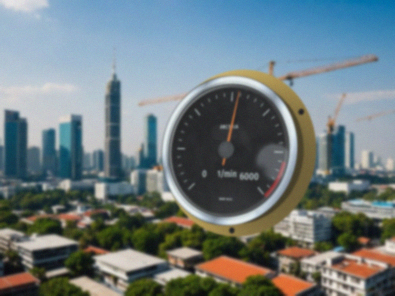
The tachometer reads 3200 rpm
